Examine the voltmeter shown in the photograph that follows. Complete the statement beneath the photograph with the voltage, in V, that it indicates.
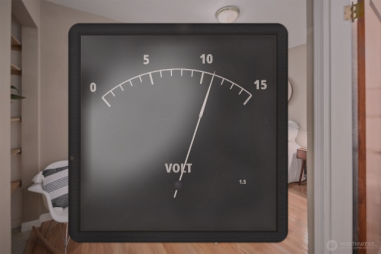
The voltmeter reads 11 V
